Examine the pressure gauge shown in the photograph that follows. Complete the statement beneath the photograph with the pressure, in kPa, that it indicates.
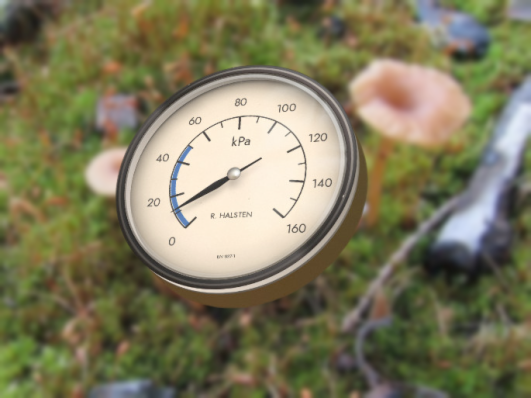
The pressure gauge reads 10 kPa
